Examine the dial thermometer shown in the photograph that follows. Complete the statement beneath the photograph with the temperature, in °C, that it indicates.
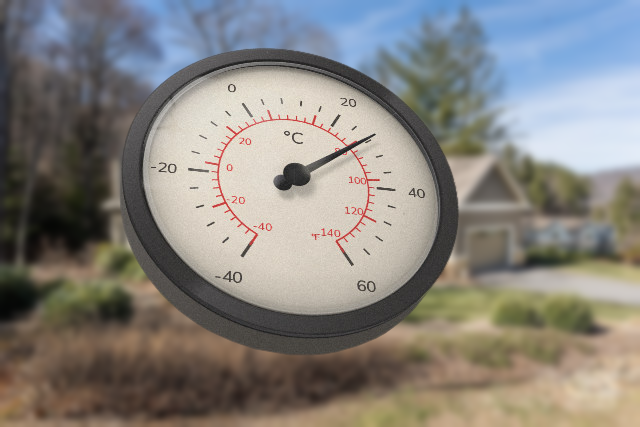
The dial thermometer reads 28 °C
